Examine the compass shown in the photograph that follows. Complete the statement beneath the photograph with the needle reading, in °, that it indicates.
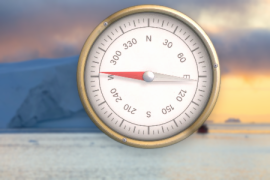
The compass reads 275 °
